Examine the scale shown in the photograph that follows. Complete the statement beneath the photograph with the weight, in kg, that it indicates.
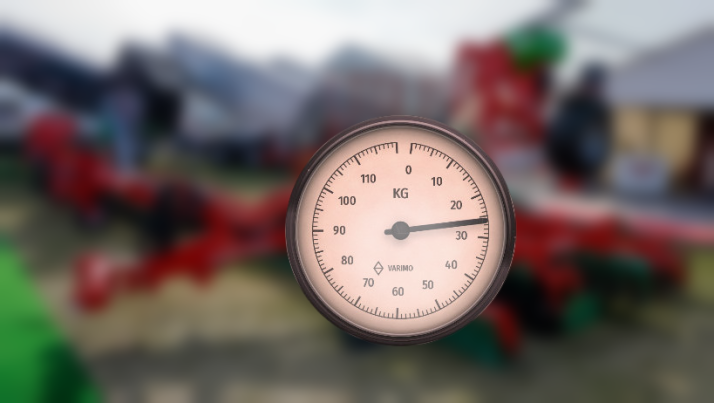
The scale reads 26 kg
